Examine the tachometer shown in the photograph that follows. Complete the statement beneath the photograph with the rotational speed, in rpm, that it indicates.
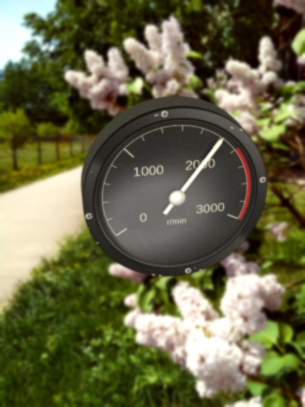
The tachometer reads 2000 rpm
